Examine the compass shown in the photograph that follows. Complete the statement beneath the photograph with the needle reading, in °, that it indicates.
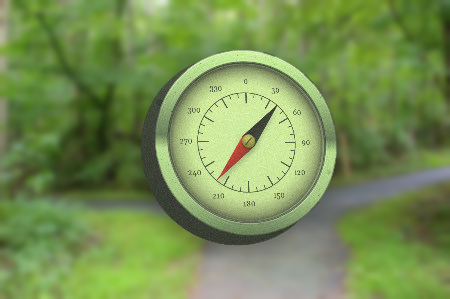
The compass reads 220 °
